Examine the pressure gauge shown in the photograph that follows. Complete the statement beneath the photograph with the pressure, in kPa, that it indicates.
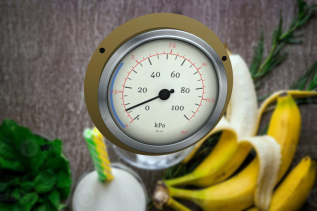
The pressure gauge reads 7.5 kPa
